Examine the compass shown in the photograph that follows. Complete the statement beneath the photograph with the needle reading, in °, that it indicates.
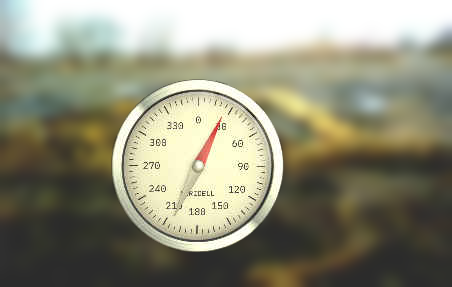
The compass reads 25 °
